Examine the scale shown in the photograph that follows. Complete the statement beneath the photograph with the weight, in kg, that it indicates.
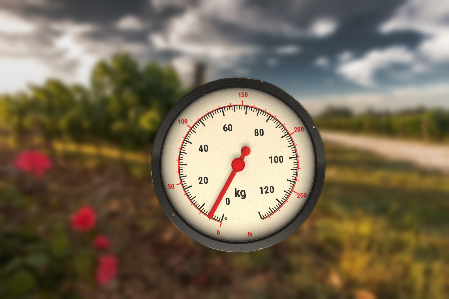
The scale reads 5 kg
